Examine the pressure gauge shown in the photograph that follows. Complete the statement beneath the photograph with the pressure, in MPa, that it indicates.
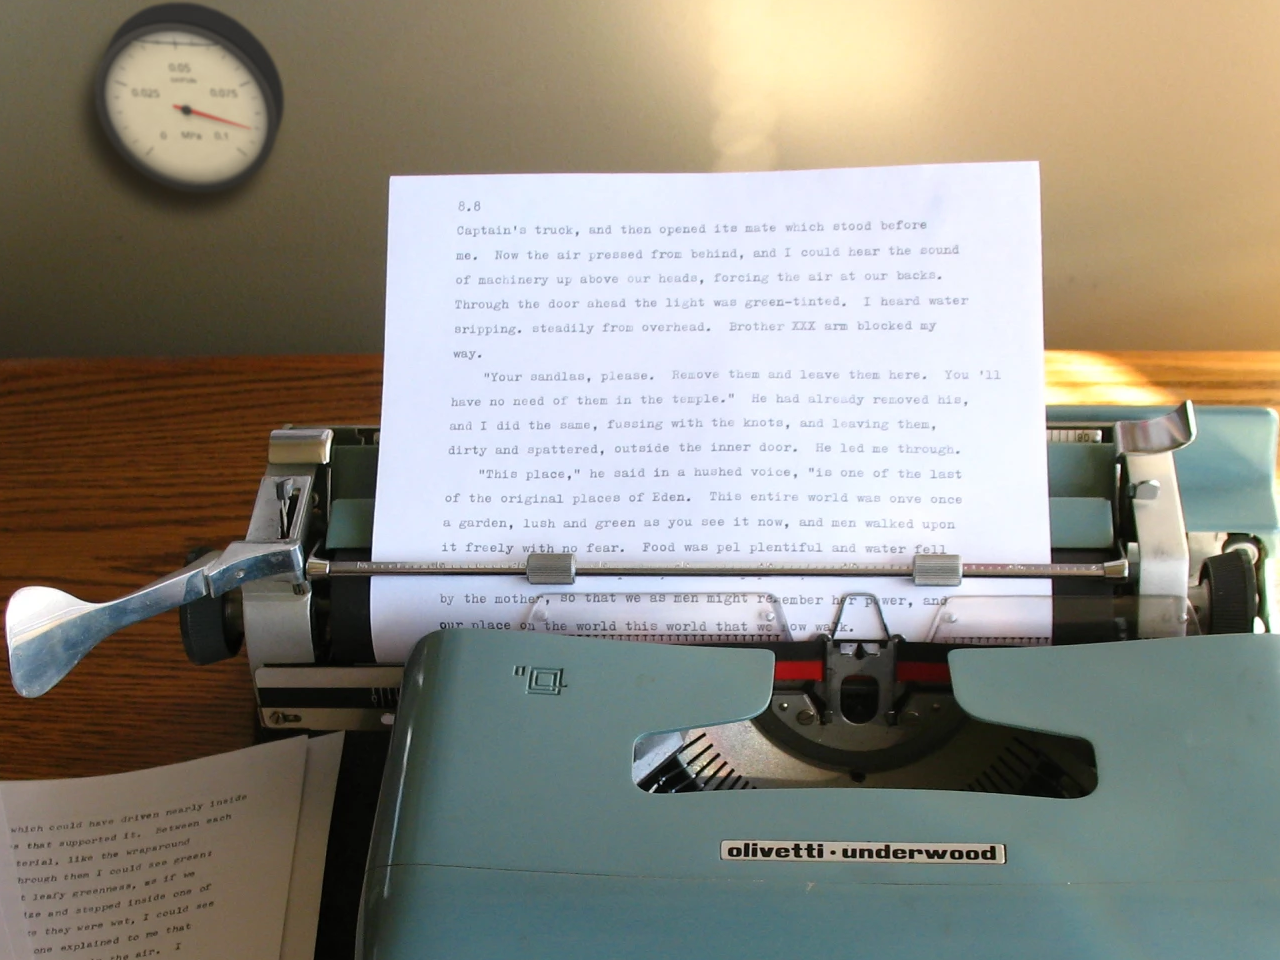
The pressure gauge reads 0.09 MPa
